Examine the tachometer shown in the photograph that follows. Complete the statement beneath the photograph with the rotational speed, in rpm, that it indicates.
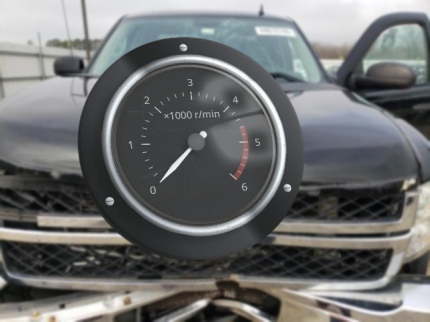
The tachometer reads 0 rpm
